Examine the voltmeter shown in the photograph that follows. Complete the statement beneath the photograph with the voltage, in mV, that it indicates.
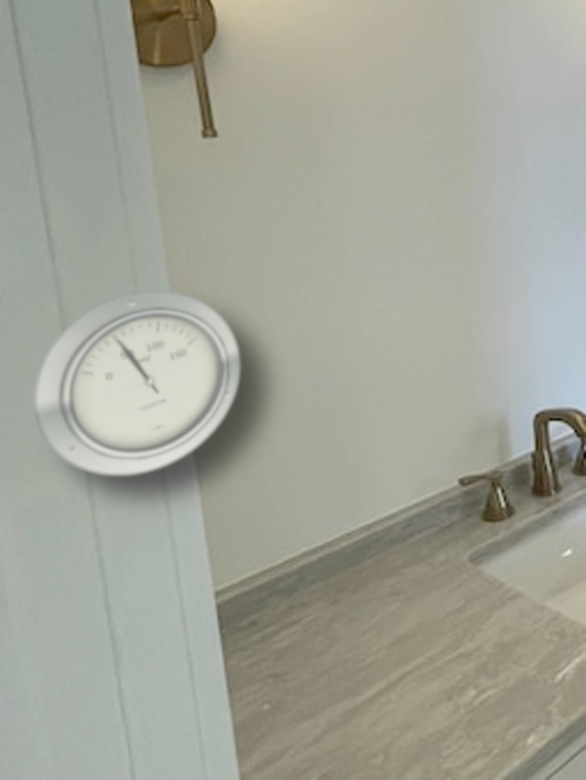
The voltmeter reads 50 mV
